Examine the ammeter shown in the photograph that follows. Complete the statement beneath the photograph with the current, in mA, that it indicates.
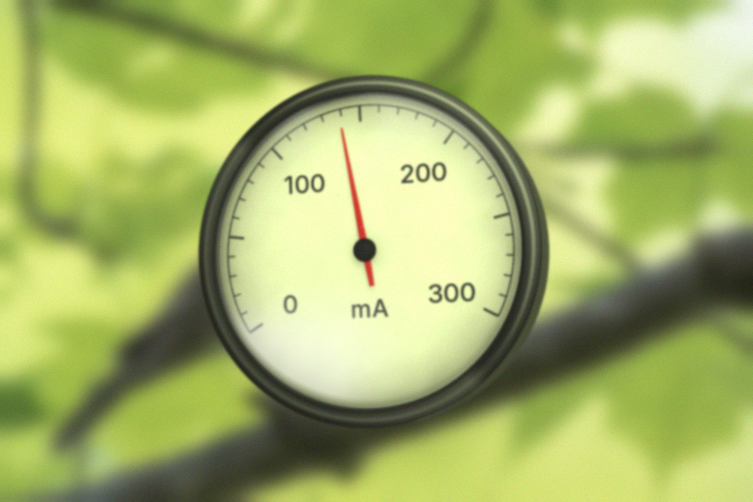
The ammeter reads 140 mA
